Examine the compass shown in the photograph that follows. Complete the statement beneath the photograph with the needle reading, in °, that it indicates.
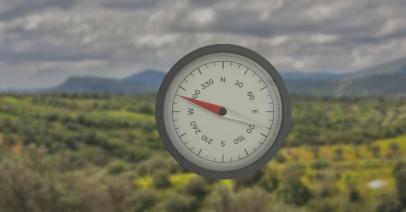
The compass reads 290 °
